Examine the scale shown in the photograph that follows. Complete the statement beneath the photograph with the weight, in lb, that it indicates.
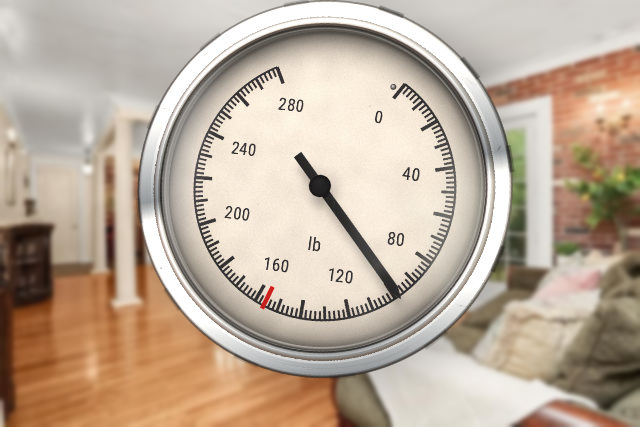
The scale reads 98 lb
